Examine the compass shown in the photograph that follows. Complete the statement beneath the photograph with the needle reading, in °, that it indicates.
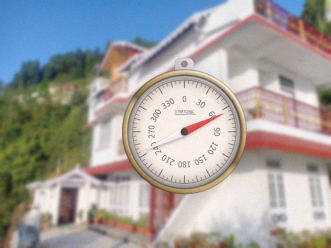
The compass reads 65 °
